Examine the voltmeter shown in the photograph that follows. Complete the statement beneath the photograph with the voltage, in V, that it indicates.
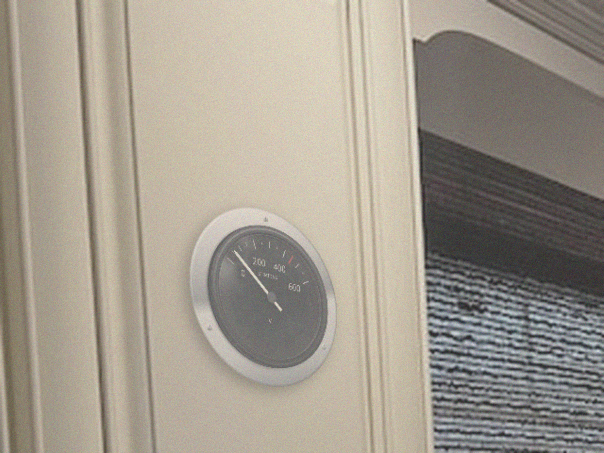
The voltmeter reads 50 V
